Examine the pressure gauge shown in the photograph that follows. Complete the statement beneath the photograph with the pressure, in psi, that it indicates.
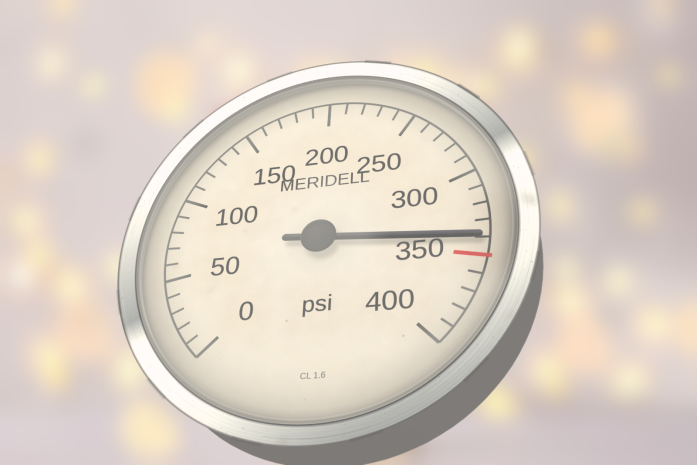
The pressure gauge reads 340 psi
